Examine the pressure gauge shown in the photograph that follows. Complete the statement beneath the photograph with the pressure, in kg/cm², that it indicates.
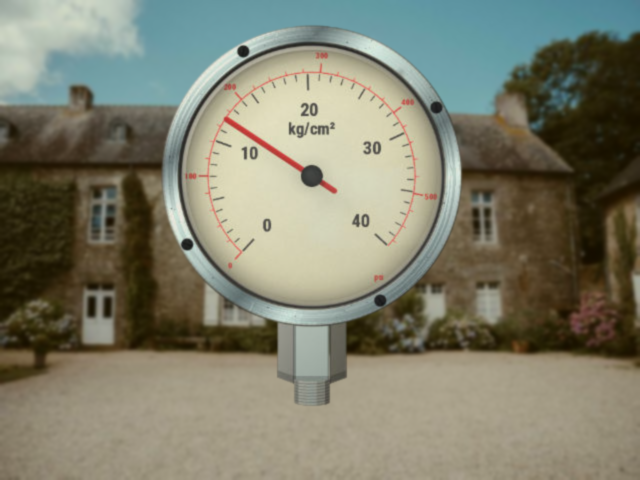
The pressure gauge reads 12 kg/cm²
